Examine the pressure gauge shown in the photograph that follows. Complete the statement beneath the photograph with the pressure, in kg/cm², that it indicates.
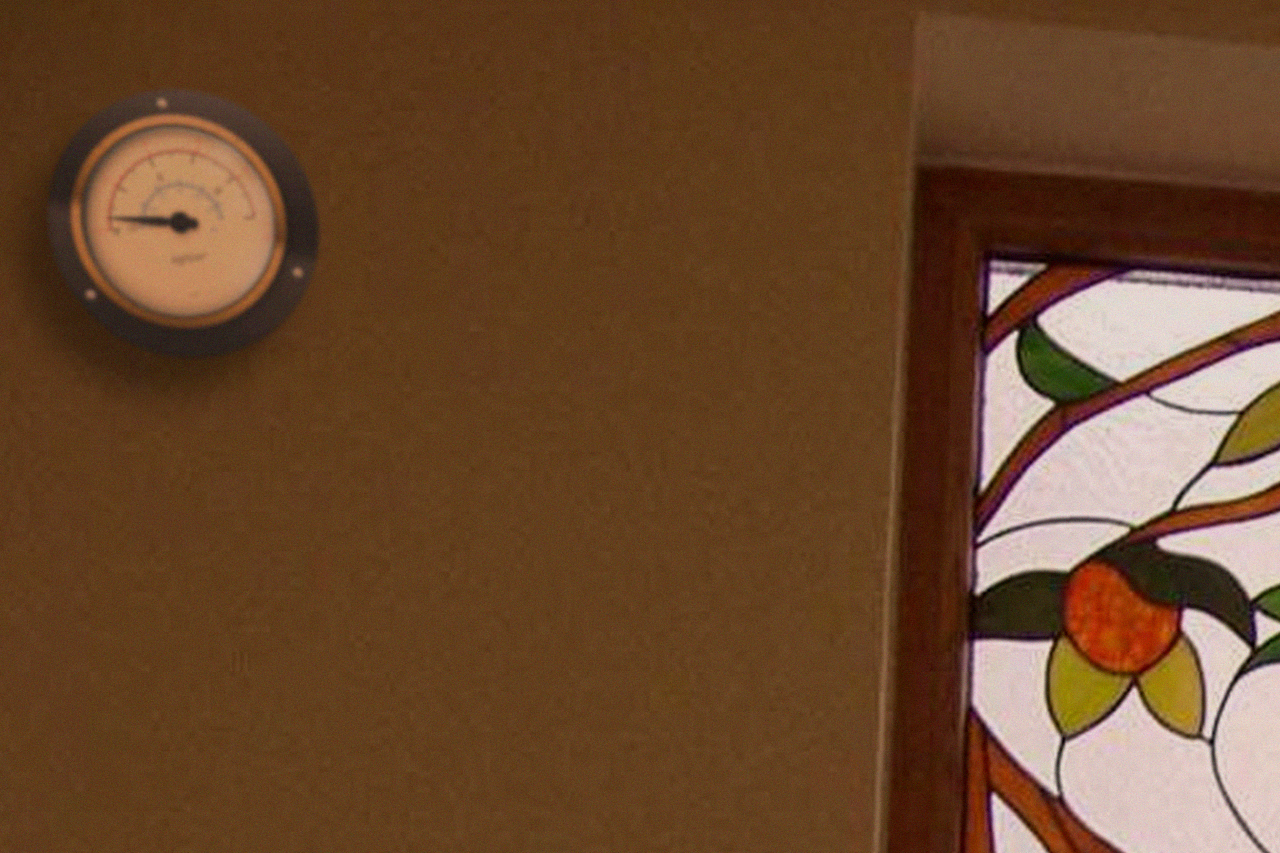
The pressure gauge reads 0.5 kg/cm²
